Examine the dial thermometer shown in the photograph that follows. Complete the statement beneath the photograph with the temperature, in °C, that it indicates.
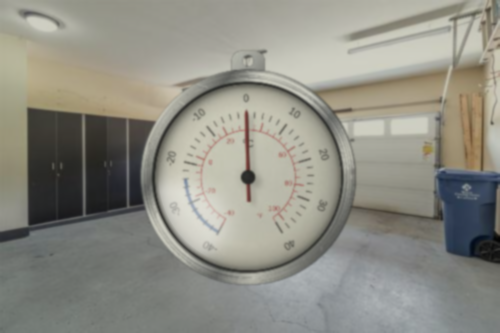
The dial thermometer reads 0 °C
